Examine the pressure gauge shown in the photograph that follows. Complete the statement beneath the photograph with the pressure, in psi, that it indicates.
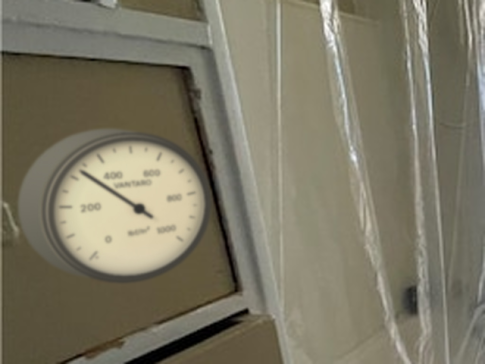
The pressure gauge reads 325 psi
